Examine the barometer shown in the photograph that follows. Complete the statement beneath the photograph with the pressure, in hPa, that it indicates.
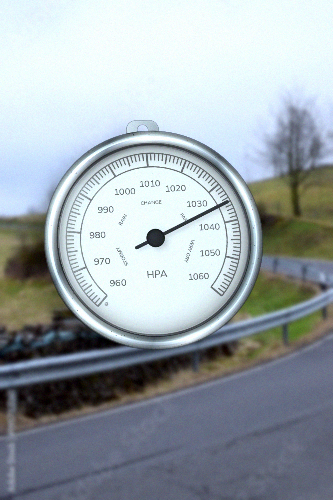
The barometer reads 1035 hPa
